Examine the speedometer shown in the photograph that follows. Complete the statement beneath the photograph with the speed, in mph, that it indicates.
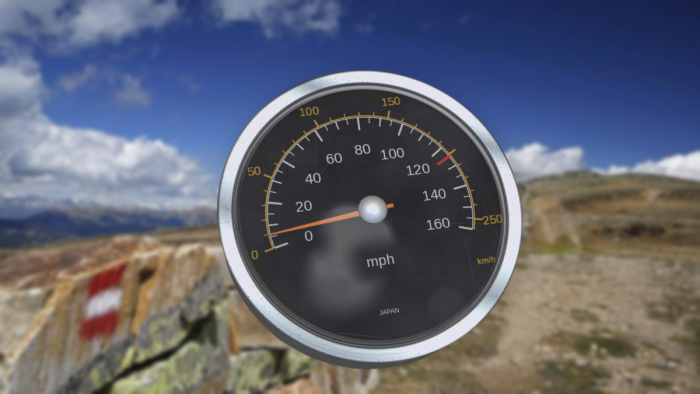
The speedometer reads 5 mph
